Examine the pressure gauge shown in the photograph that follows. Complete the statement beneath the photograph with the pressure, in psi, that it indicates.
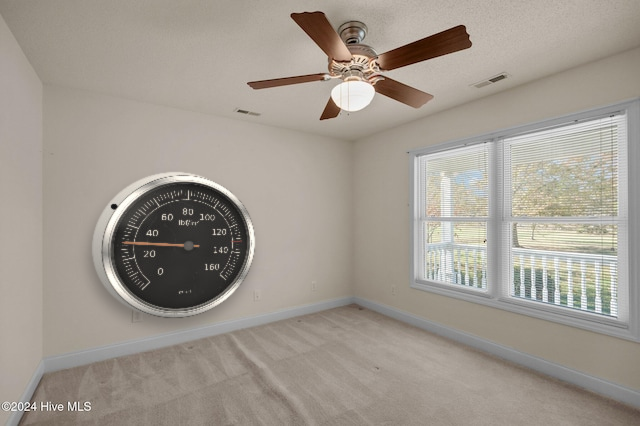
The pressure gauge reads 30 psi
